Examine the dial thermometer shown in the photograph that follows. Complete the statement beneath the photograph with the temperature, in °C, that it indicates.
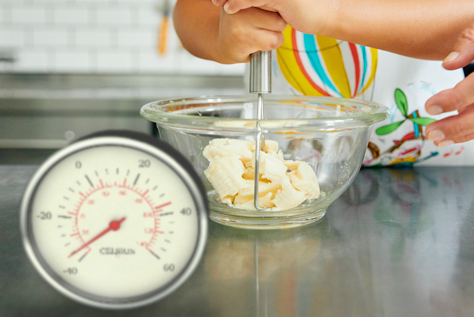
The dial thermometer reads -36 °C
